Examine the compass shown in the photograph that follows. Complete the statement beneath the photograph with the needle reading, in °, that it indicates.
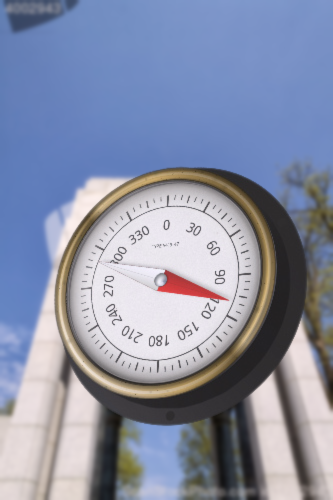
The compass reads 110 °
